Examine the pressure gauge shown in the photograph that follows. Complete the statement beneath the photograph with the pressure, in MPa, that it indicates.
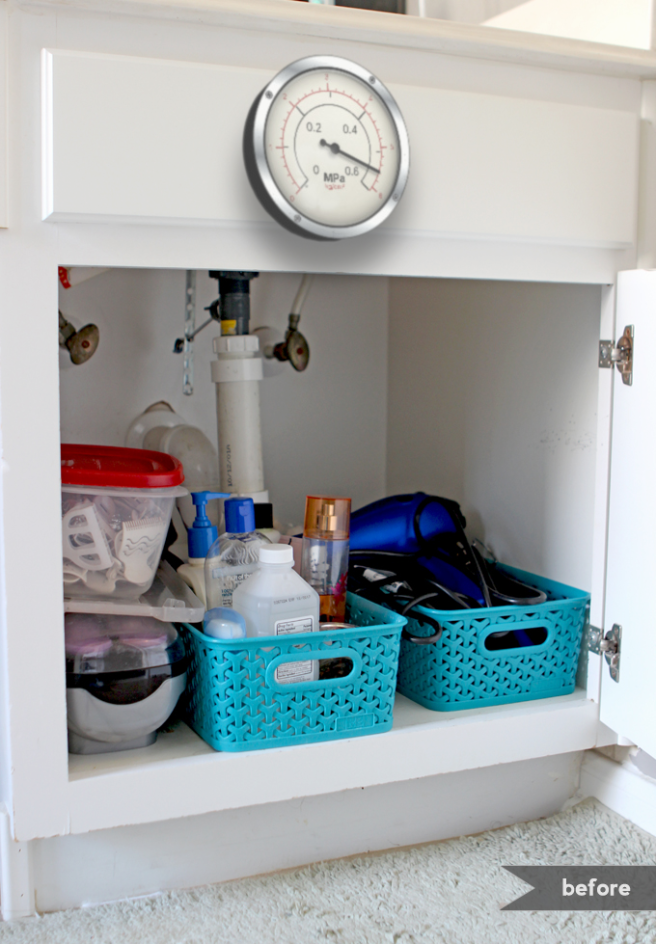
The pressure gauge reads 0.55 MPa
